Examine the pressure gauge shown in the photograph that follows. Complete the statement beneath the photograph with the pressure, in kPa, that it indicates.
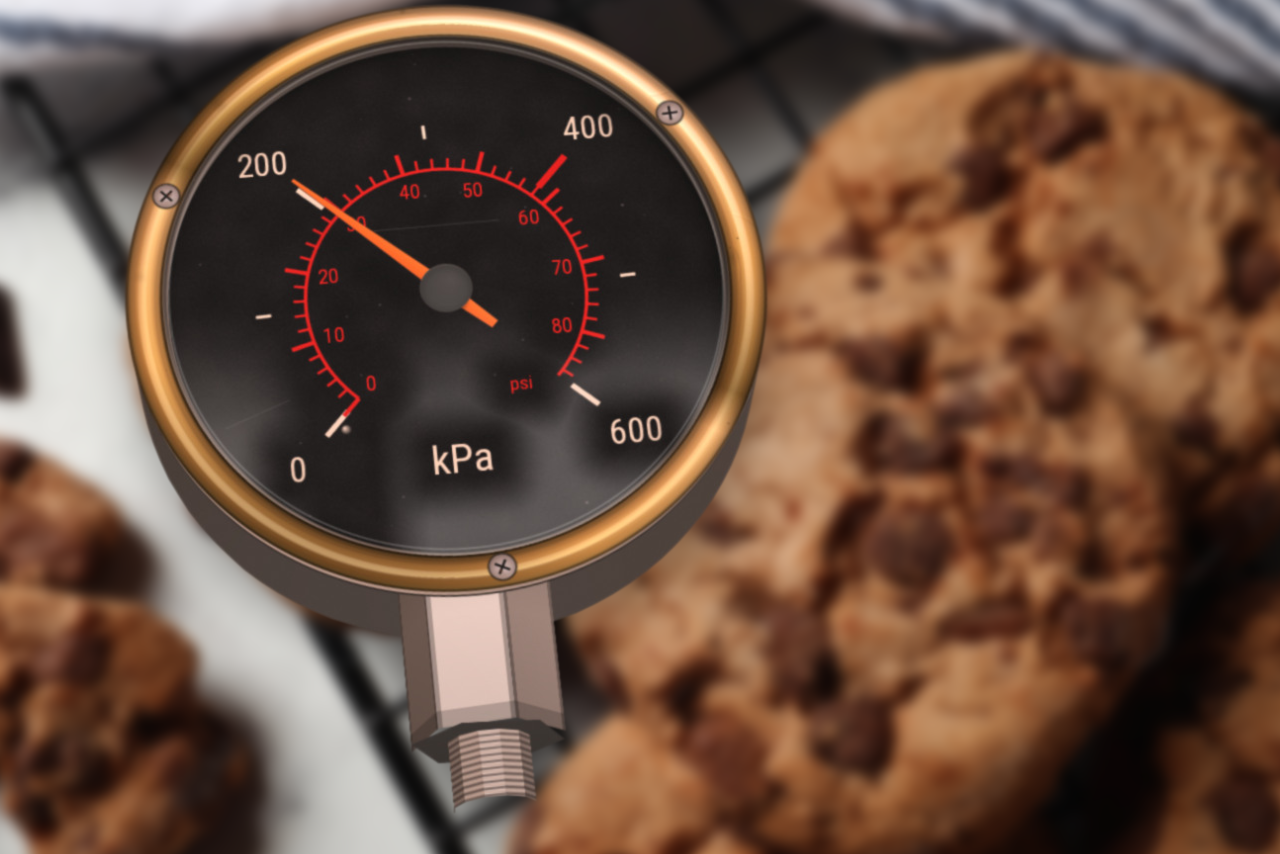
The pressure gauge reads 200 kPa
